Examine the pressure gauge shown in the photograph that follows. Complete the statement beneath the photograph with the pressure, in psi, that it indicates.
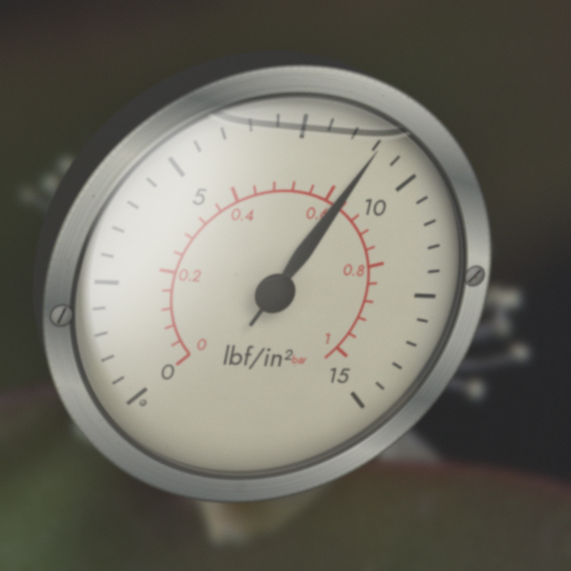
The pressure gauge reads 9 psi
